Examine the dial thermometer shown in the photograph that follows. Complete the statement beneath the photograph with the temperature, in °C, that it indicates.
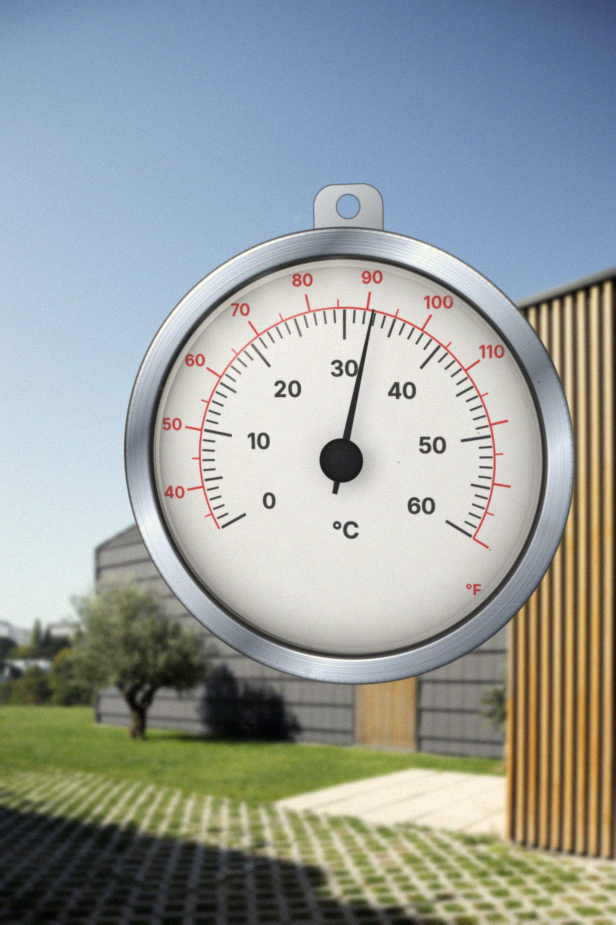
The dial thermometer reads 33 °C
